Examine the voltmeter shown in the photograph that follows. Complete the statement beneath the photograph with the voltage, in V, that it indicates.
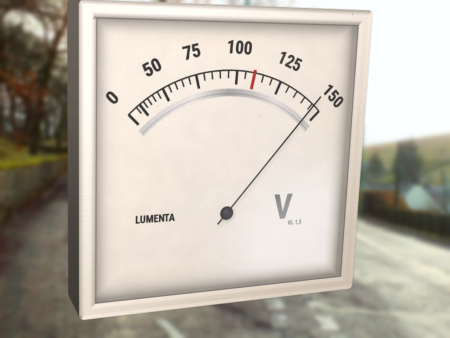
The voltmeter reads 145 V
